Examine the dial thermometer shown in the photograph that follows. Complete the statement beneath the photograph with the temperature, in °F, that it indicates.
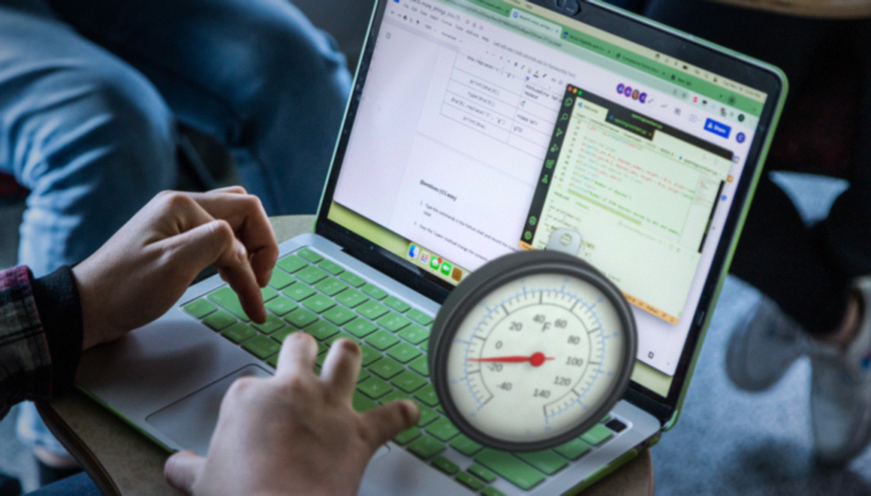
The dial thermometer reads -12 °F
